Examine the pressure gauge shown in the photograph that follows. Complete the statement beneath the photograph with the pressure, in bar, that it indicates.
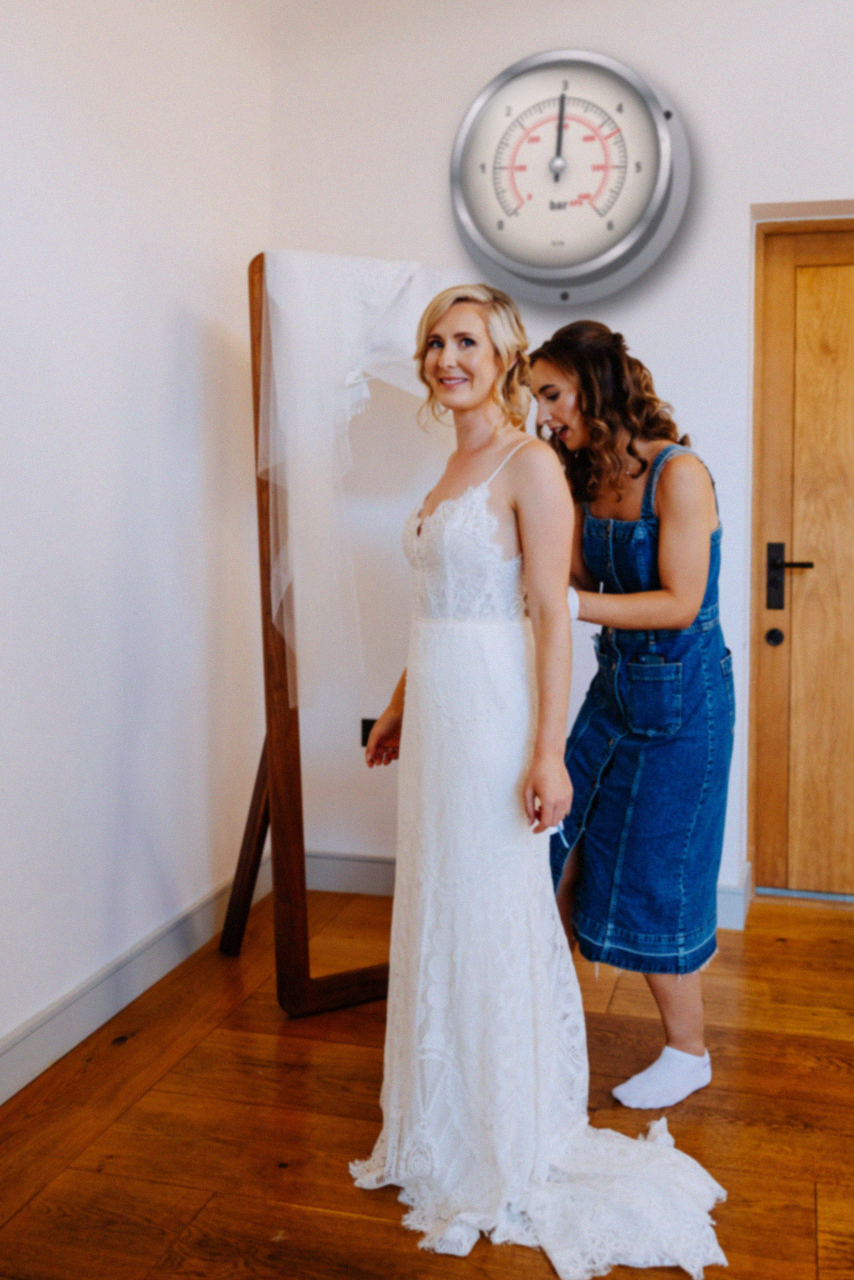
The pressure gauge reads 3 bar
